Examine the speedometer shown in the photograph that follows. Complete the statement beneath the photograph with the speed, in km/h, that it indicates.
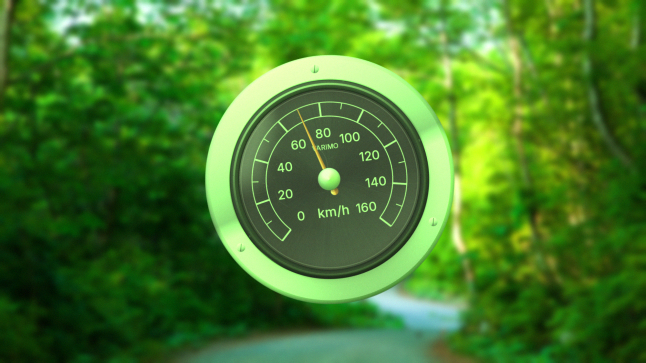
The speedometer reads 70 km/h
